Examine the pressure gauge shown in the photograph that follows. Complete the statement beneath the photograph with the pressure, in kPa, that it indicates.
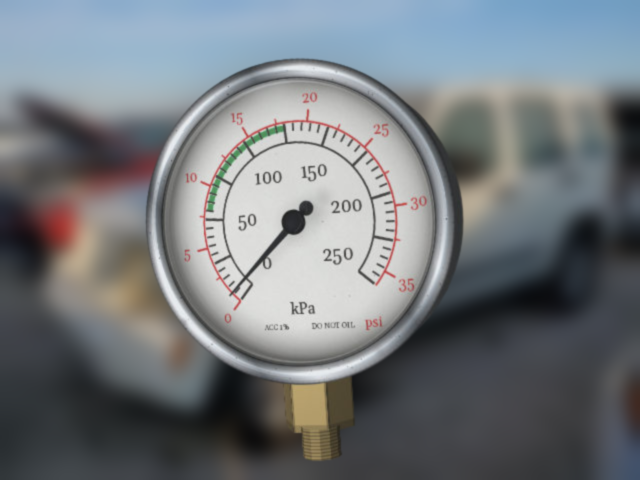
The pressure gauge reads 5 kPa
